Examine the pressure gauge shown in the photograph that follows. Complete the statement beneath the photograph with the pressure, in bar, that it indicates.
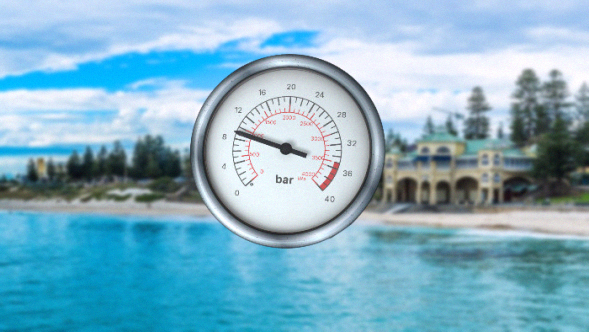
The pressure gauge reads 9 bar
